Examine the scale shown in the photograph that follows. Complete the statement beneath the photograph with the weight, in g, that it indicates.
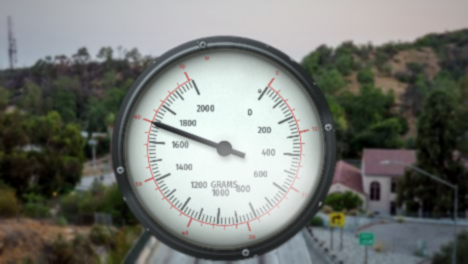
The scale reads 1700 g
